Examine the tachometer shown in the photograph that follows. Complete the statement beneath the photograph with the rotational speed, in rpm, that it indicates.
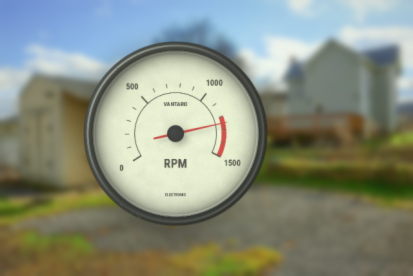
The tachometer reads 1250 rpm
